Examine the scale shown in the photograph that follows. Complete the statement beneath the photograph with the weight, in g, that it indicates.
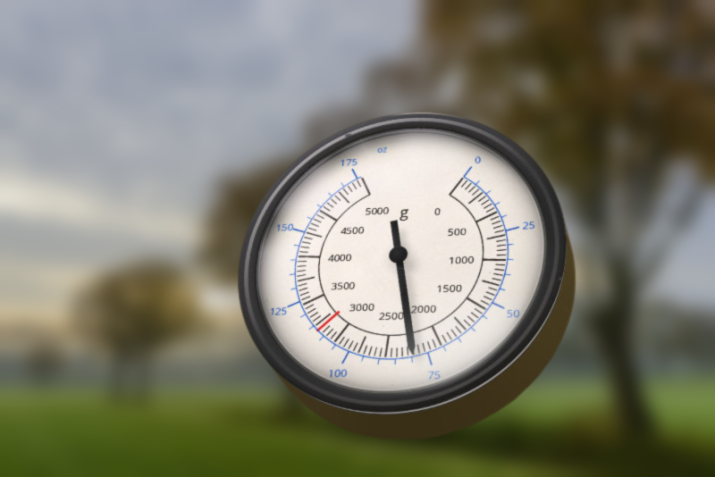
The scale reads 2250 g
